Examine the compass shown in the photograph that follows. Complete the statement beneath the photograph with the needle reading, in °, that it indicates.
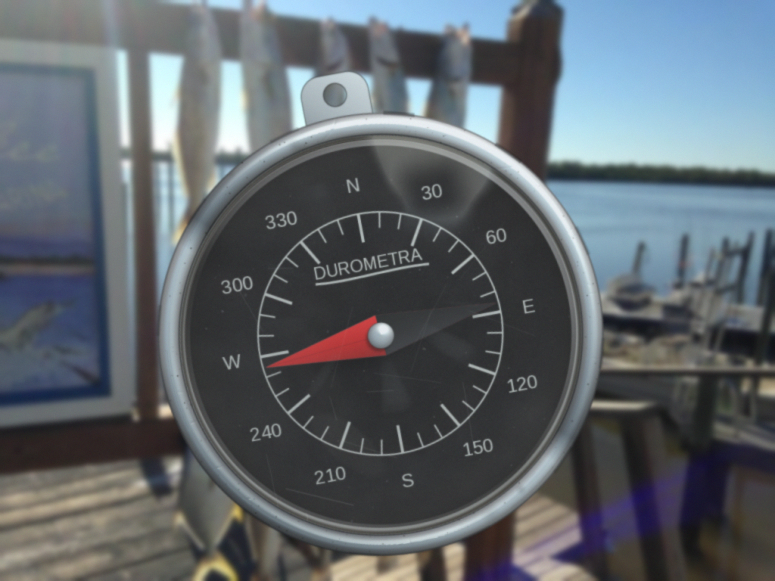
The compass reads 265 °
